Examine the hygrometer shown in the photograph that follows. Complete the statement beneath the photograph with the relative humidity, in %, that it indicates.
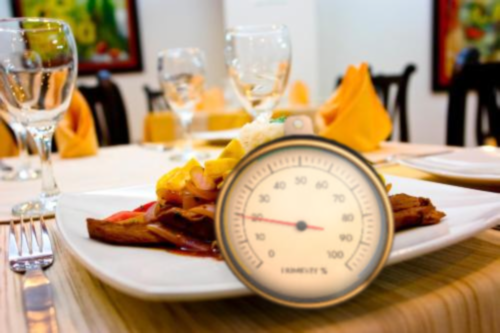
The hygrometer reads 20 %
